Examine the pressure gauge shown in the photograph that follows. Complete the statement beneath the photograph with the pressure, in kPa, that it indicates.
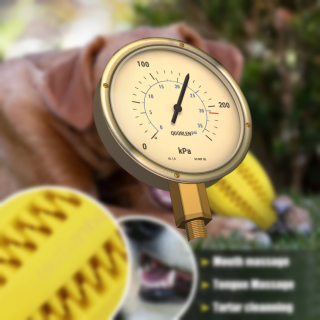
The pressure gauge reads 150 kPa
